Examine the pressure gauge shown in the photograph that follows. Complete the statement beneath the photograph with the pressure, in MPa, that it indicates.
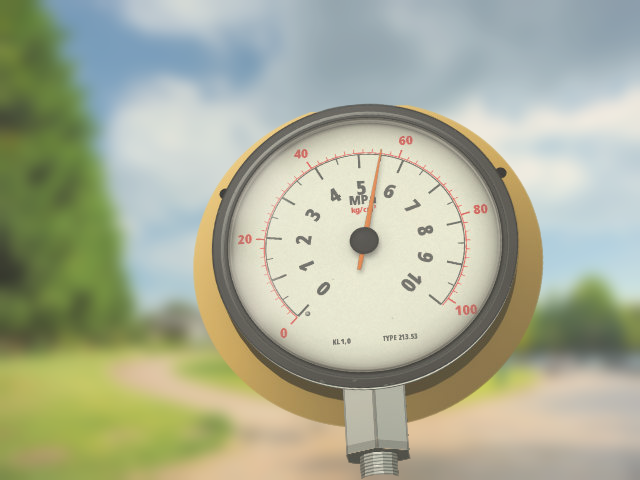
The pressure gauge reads 5.5 MPa
